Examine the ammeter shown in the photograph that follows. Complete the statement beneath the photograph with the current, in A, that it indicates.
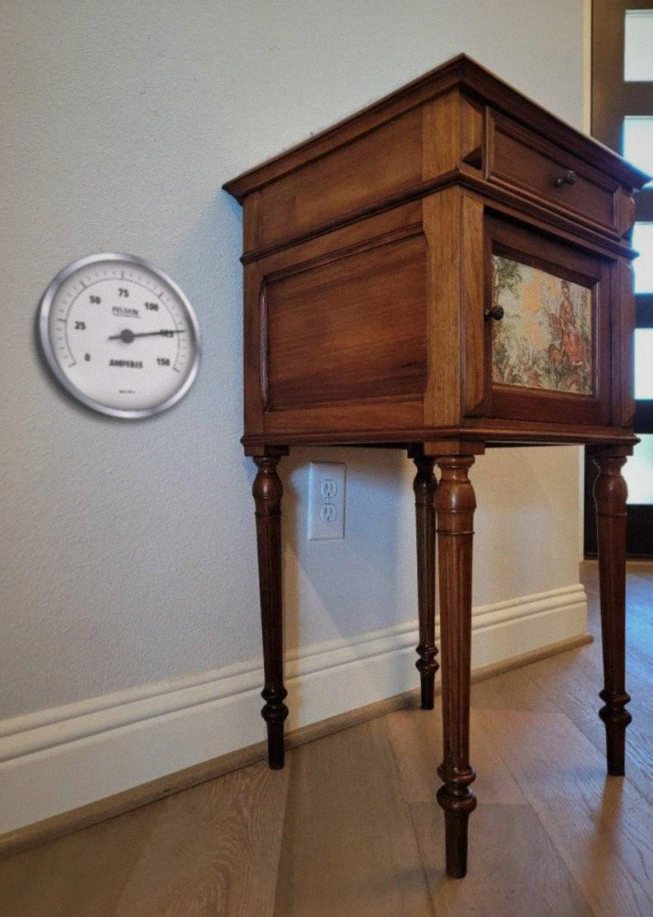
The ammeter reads 125 A
